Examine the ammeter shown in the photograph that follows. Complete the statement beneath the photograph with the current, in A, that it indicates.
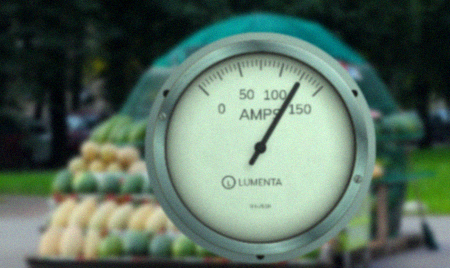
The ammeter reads 125 A
